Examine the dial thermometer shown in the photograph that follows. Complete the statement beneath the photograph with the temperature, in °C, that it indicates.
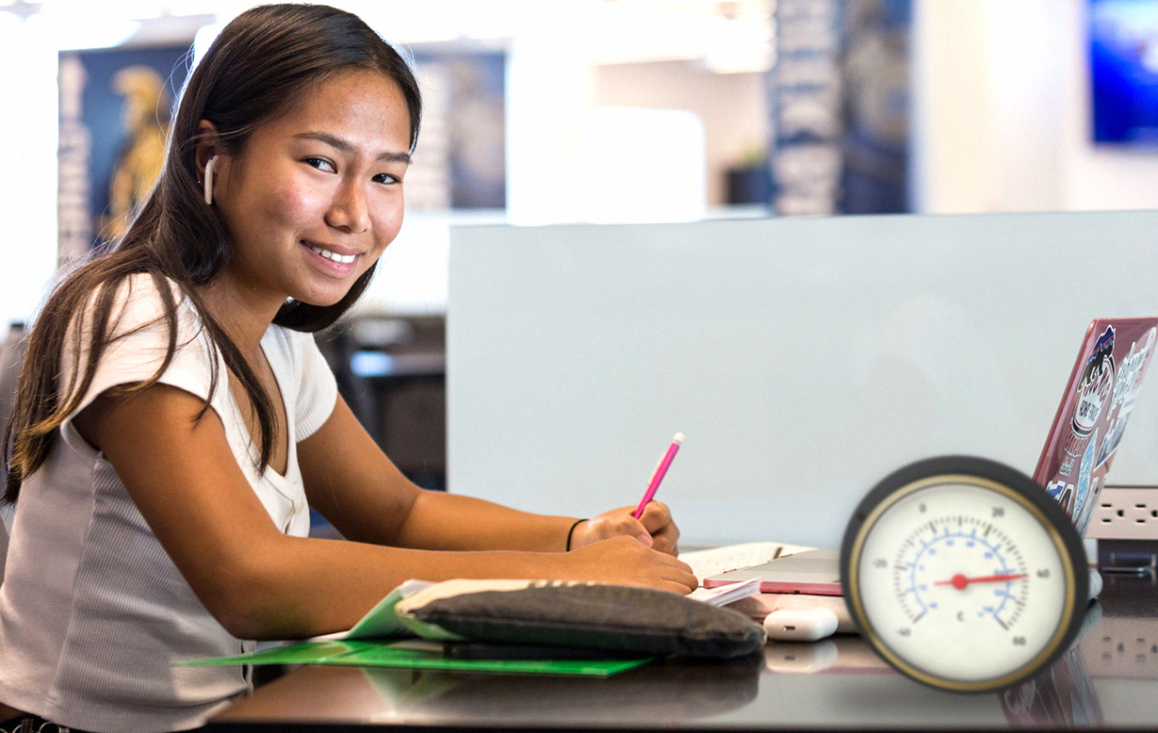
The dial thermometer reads 40 °C
